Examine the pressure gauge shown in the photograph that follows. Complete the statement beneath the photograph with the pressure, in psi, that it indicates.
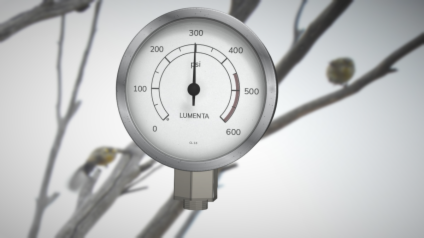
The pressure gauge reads 300 psi
